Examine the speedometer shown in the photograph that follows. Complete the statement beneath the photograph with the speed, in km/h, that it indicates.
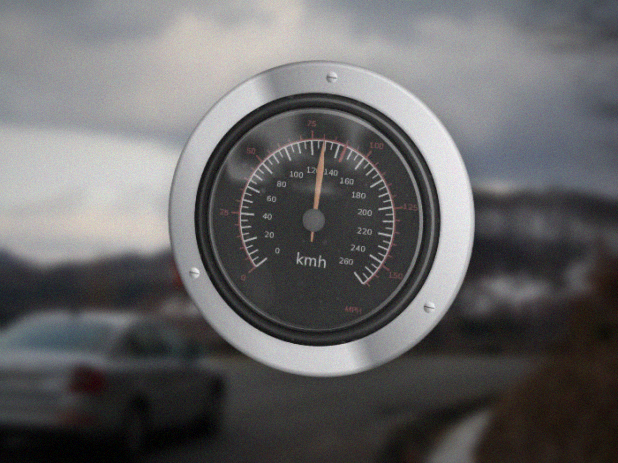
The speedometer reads 130 km/h
